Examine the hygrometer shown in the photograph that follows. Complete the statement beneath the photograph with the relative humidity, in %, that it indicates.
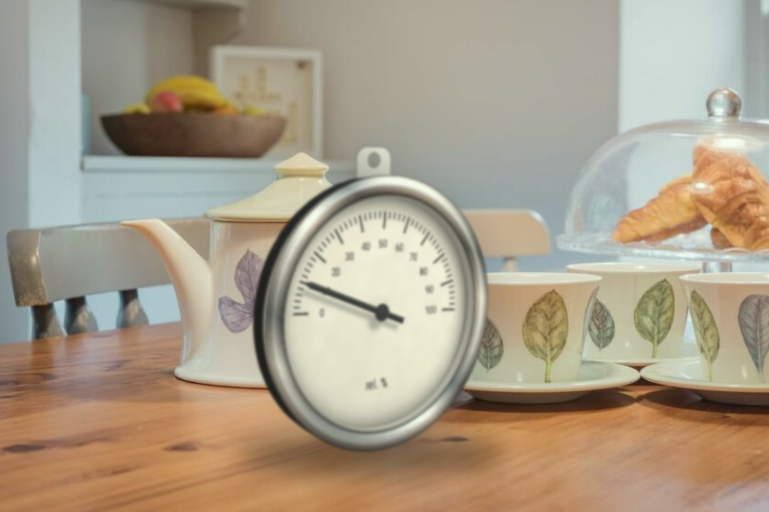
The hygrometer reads 10 %
